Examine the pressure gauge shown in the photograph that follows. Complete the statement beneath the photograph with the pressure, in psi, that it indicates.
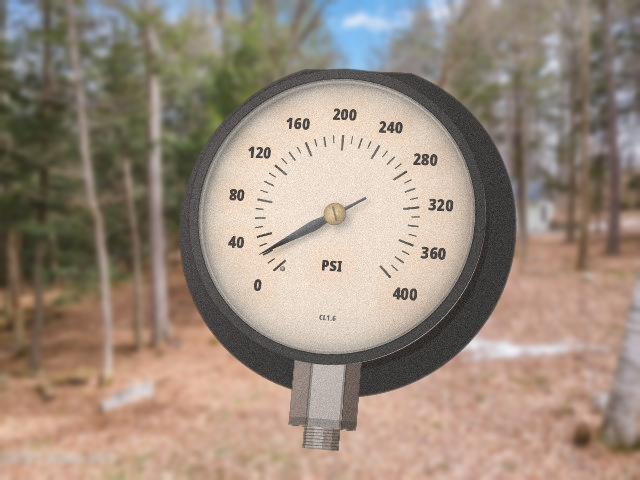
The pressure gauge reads 20 psi
